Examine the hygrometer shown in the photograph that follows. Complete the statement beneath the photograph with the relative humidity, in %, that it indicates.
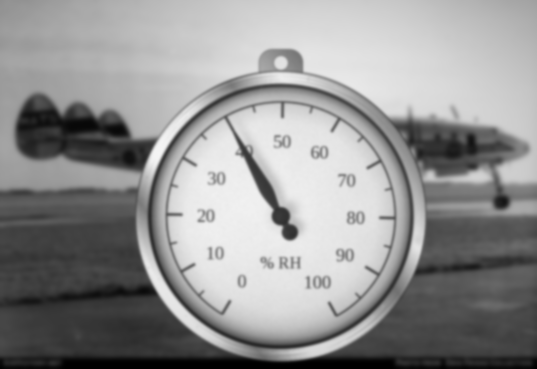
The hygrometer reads 40 %
